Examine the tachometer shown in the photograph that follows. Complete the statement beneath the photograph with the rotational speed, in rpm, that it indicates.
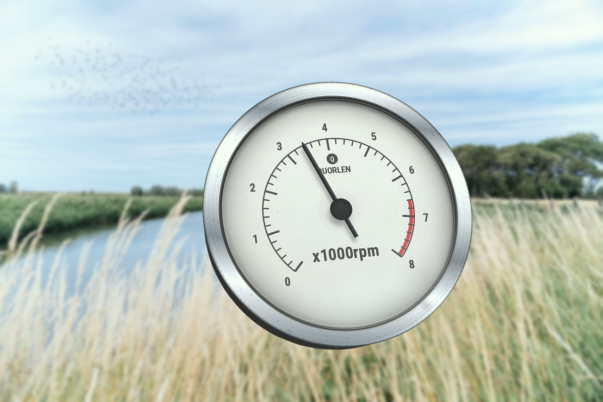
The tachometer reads 3400 rpm
